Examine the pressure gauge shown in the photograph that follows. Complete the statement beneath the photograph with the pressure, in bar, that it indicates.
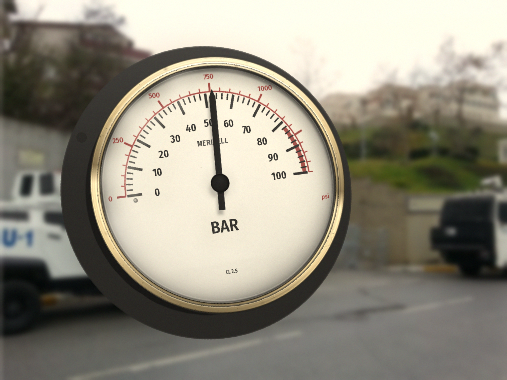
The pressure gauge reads 52 bar
